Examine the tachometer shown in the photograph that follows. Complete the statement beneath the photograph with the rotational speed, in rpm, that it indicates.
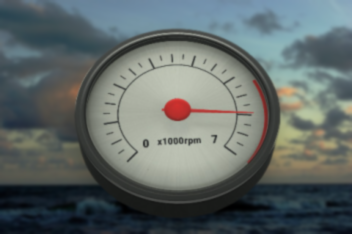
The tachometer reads 6000 rpm
